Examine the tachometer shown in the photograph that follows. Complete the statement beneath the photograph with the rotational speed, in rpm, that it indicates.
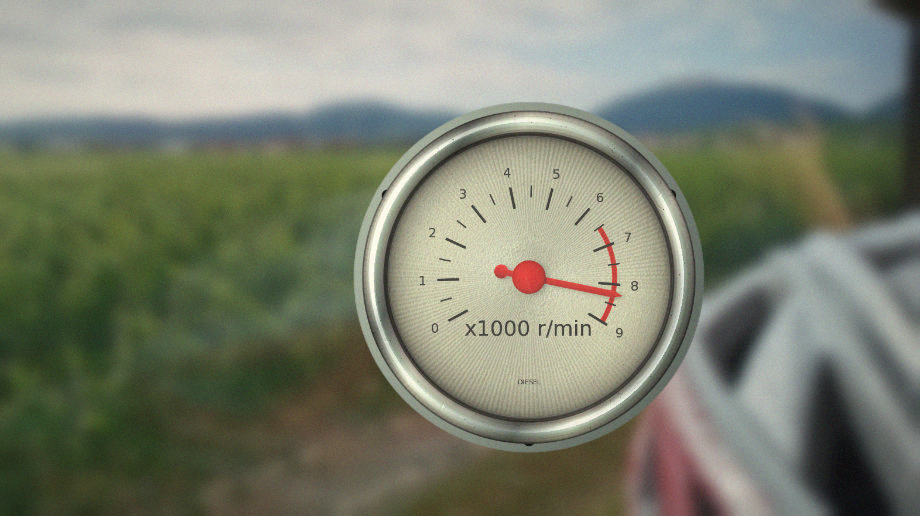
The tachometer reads 8250 rpm
